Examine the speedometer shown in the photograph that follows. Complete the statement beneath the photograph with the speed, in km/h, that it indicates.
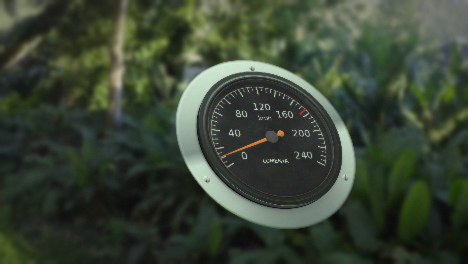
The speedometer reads 10 km/h
